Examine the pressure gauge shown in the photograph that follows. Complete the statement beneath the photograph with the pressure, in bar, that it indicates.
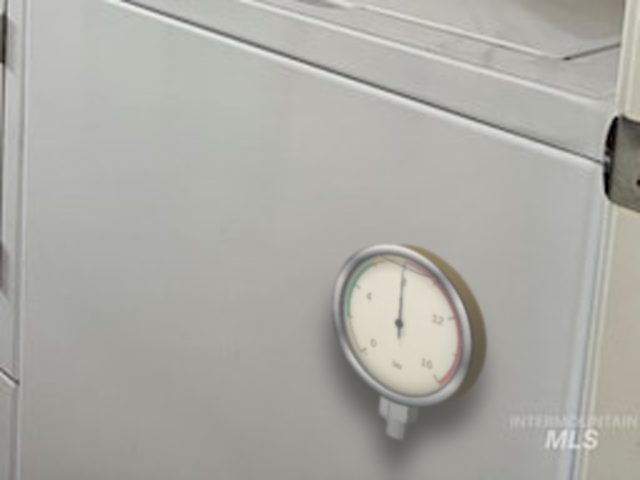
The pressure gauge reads 8 bar
